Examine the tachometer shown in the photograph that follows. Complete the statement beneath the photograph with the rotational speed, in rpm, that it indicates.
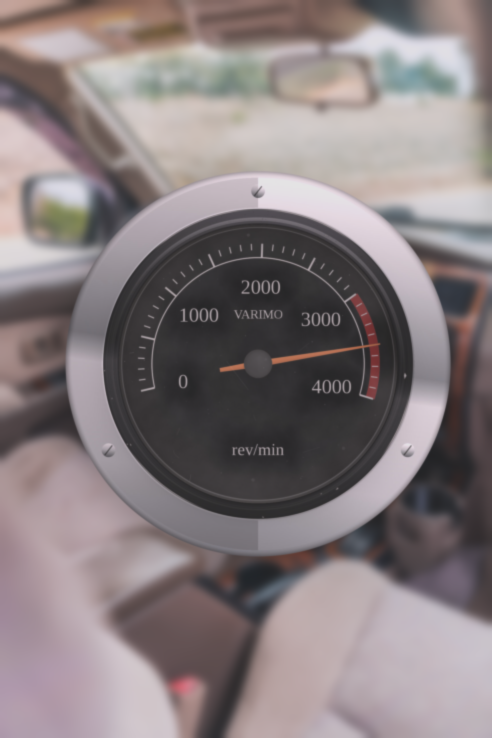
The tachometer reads 3500 rpm
